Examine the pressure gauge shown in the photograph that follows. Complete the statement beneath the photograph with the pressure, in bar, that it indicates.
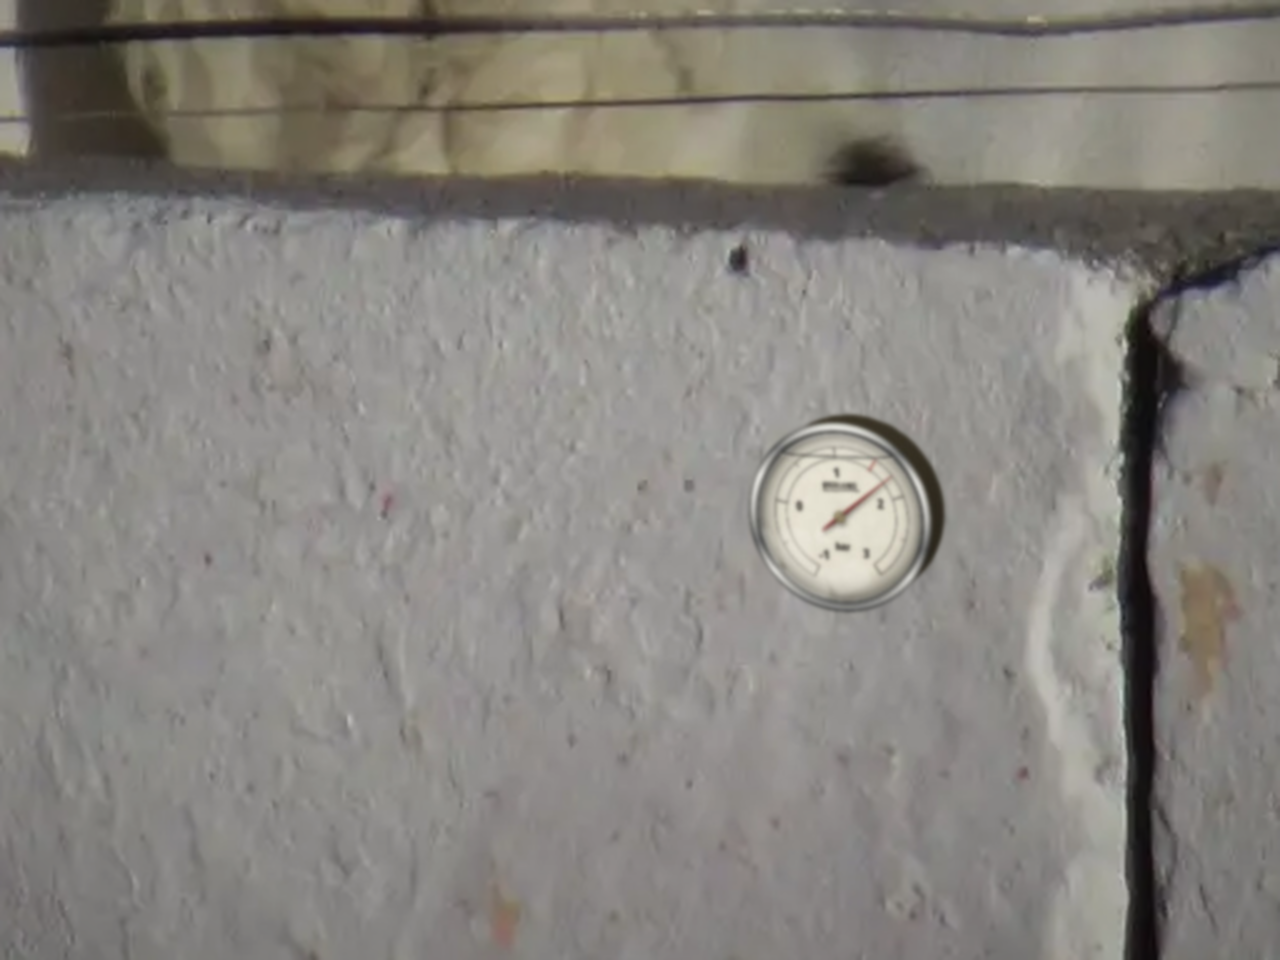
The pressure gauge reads 1.75 bar
